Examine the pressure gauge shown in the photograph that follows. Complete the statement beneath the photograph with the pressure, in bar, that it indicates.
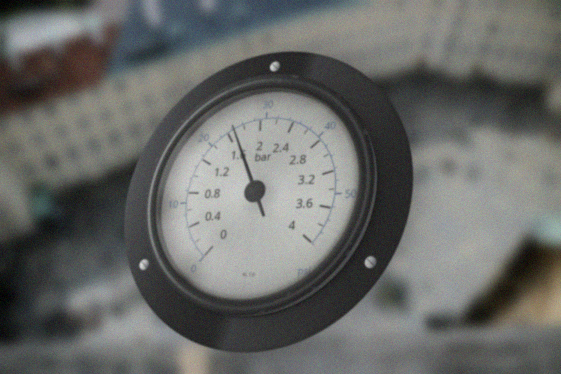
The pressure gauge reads 1.7 bar
